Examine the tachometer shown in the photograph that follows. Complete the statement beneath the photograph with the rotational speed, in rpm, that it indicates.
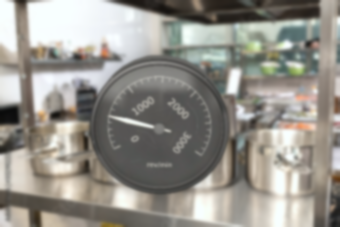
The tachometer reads 500 rpm
